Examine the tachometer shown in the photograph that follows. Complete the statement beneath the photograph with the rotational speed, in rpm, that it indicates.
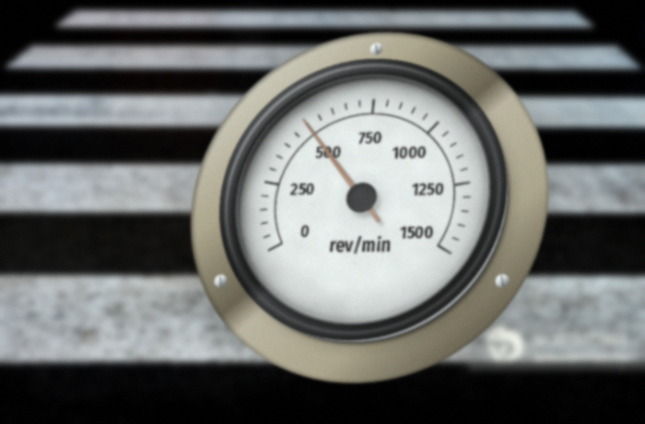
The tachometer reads 500 rpm
